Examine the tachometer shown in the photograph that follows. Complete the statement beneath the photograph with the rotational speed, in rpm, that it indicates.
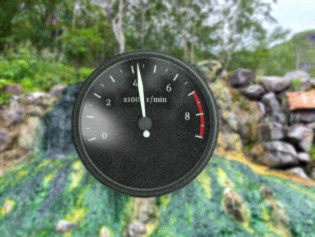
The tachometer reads 4250 rpm
